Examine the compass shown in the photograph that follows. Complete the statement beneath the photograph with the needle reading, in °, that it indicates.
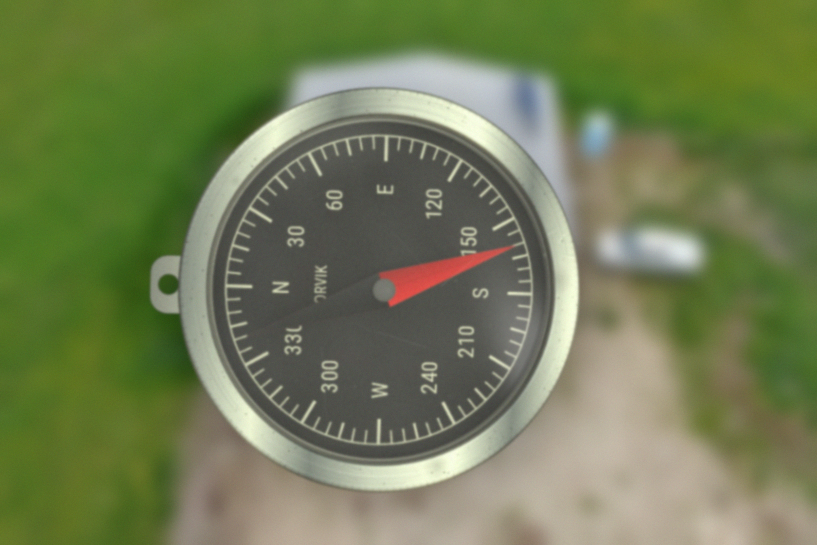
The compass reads 160 °
